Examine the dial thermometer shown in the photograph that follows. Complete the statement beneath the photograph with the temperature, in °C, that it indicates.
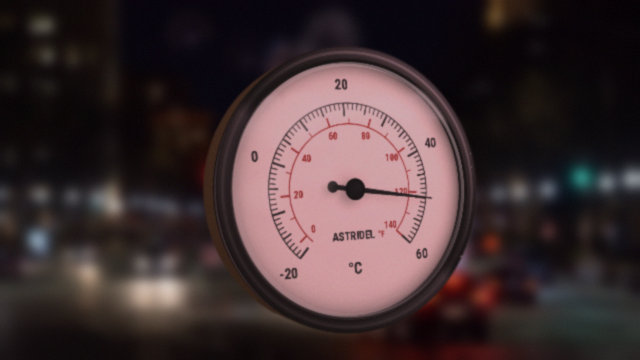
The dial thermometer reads 50 °C
